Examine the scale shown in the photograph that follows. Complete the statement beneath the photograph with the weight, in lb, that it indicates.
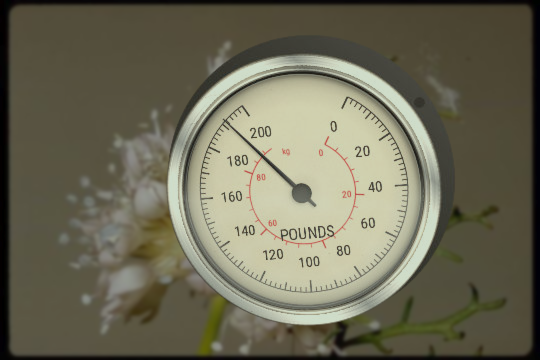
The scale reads 192 lb
